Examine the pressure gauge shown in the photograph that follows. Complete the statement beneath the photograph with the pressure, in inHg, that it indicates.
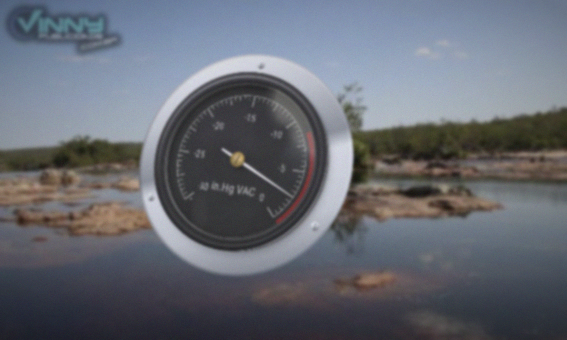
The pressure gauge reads -2.5 inHg
